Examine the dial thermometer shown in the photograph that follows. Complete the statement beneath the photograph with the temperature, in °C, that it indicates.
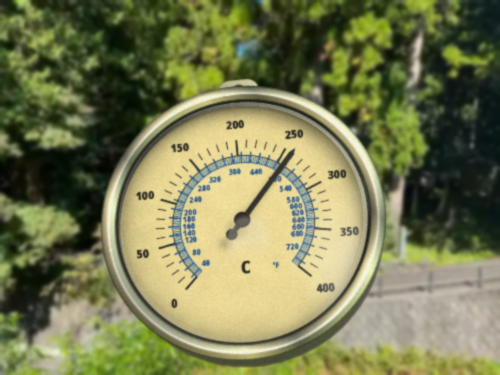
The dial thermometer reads 260 °C
